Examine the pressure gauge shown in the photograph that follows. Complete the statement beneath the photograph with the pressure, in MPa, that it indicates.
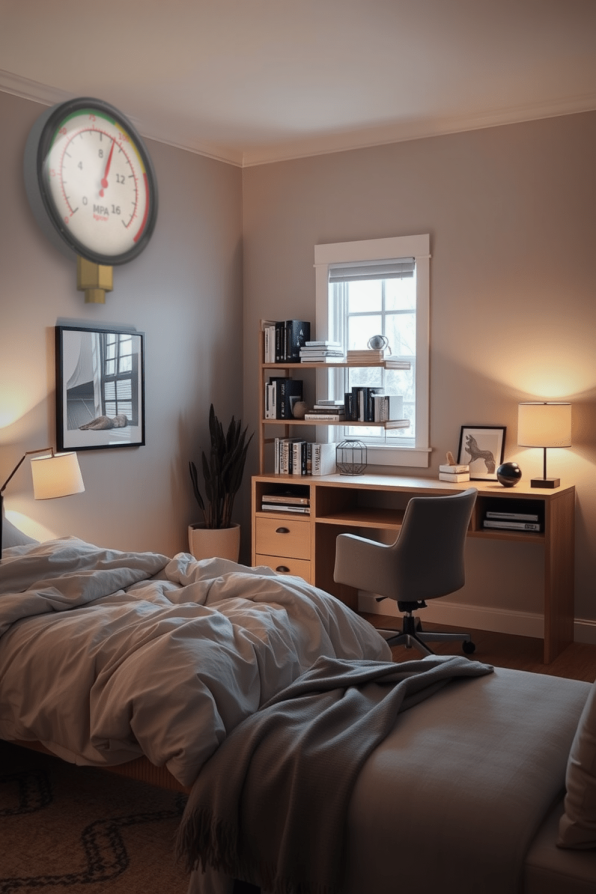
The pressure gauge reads 9 MPa
